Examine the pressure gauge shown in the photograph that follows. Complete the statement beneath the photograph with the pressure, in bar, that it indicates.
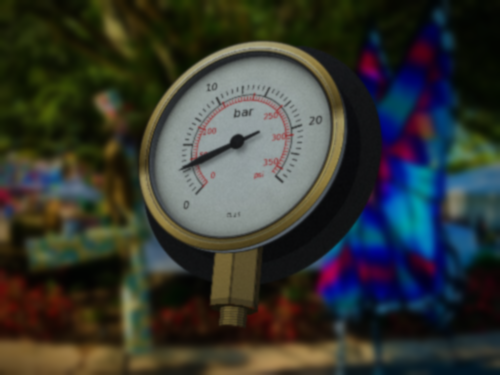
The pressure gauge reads 2.5 bar
